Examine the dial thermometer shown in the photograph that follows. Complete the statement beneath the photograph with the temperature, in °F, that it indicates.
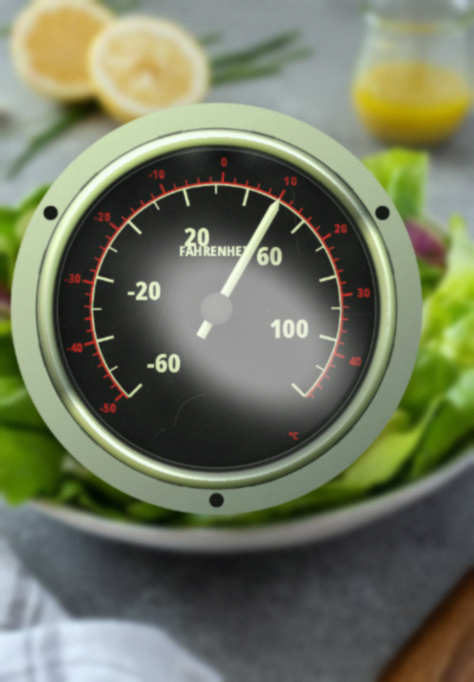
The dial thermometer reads 50 °F
